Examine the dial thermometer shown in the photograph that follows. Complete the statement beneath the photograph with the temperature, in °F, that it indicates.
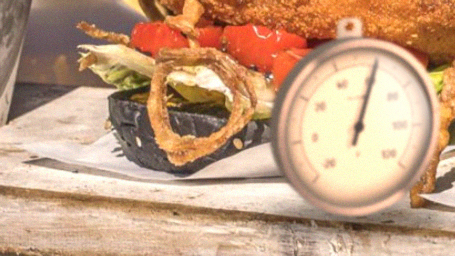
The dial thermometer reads 60 °F
